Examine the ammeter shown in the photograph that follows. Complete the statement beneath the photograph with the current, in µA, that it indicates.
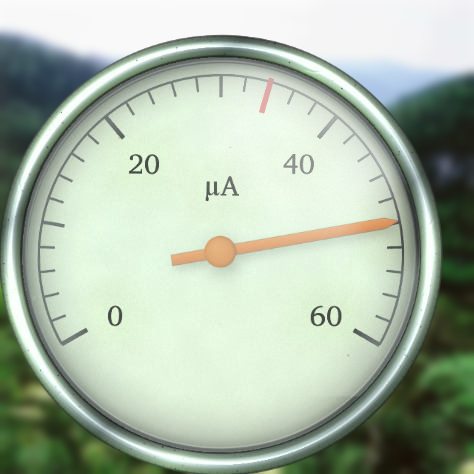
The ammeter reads 50 µA
